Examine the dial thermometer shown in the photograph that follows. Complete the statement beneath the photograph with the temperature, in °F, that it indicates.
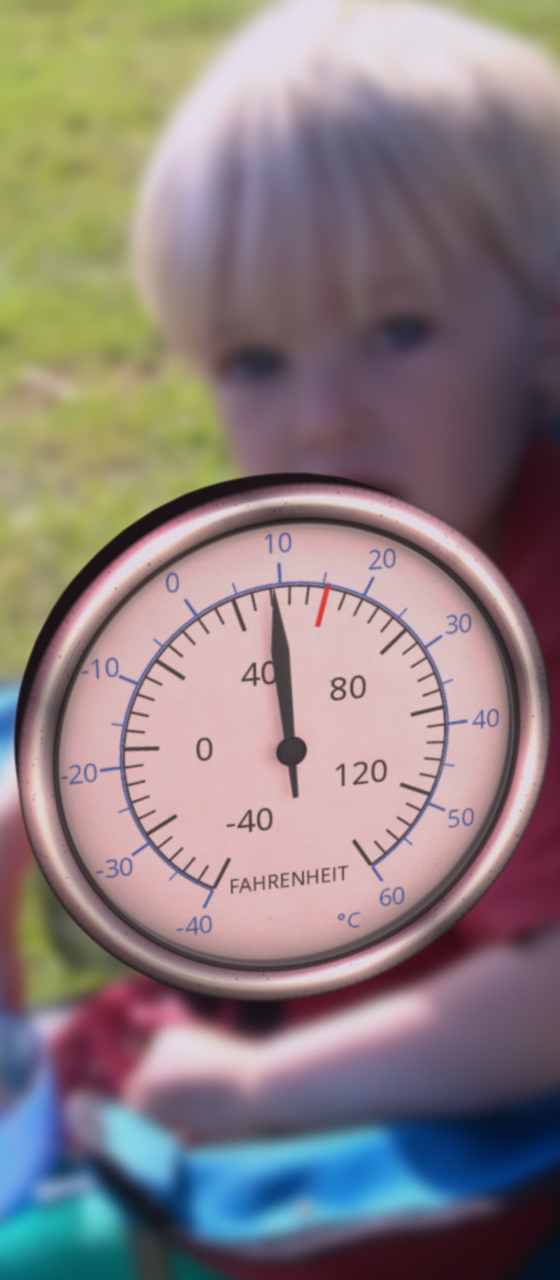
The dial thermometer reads 48 °F
